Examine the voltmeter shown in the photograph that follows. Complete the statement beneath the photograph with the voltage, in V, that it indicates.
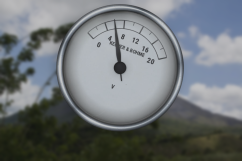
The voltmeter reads 6 V
